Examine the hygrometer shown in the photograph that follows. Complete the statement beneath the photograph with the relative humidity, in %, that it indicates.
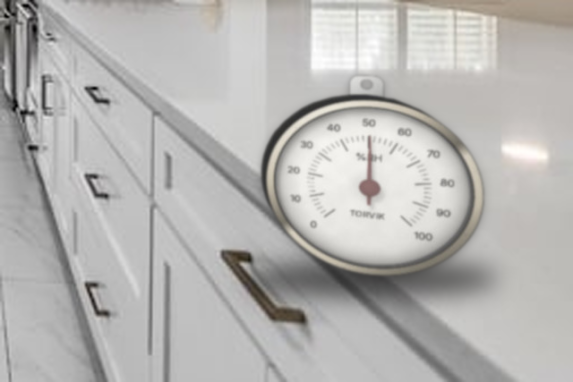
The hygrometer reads 50 %
